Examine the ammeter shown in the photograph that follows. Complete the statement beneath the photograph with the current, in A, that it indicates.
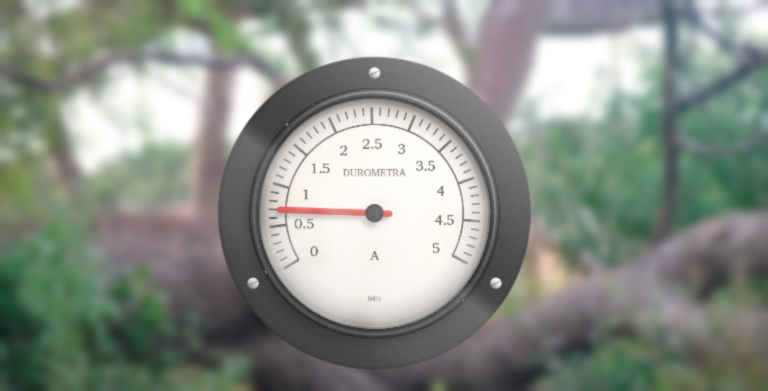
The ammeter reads 0.7 A
